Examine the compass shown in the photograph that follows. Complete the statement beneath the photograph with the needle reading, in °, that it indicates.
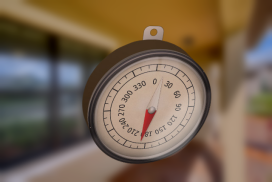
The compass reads 190 °
